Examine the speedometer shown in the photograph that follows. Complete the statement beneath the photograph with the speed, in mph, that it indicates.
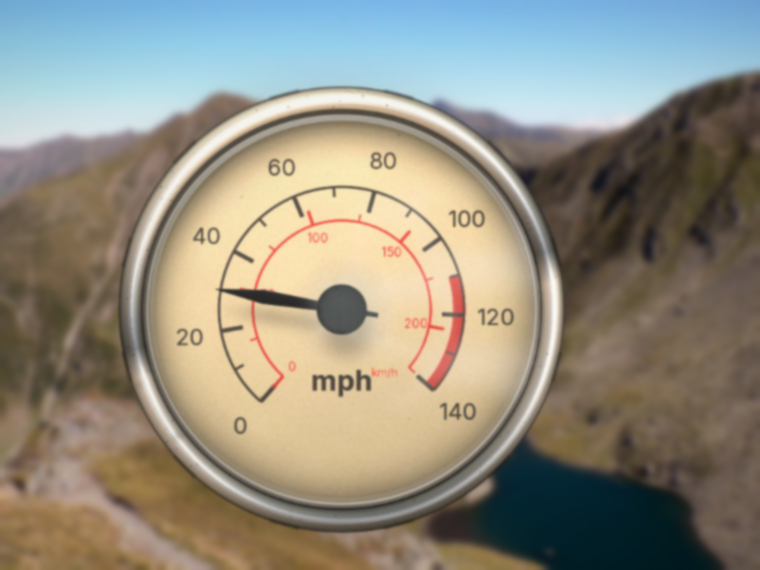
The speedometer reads 30 mph
